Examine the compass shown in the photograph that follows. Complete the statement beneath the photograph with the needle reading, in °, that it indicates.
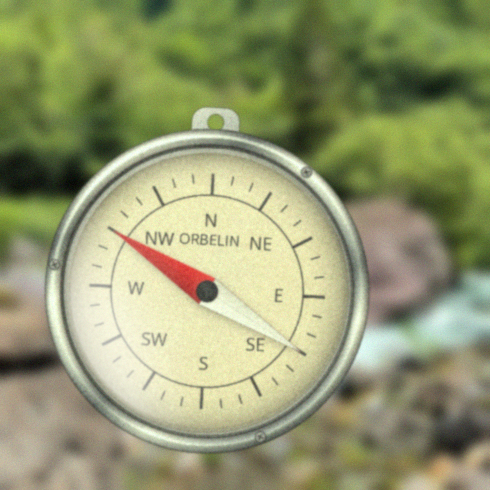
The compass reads 300 °
